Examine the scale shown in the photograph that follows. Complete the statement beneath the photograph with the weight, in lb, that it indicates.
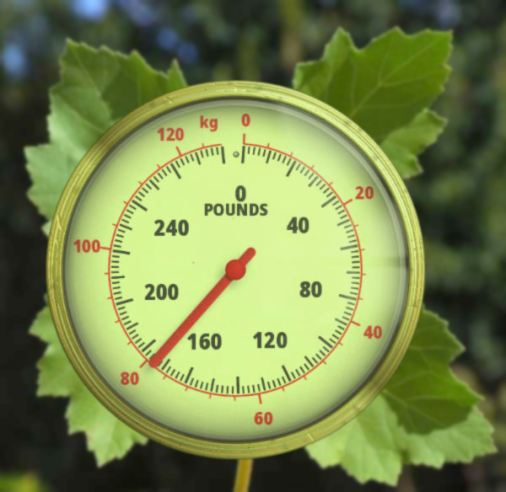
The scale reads 174 lb
